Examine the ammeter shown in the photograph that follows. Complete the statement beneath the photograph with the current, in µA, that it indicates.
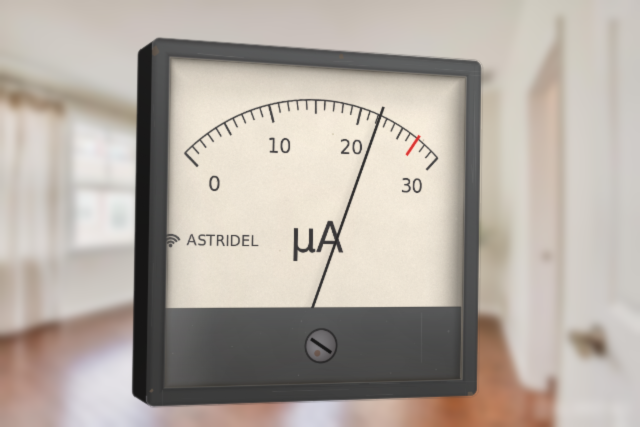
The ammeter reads 22 µA
